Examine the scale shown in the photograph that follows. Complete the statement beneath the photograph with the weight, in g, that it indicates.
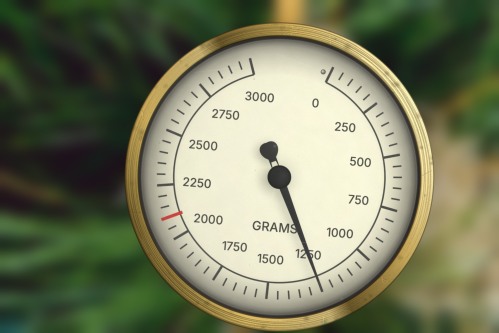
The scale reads 1250 g
